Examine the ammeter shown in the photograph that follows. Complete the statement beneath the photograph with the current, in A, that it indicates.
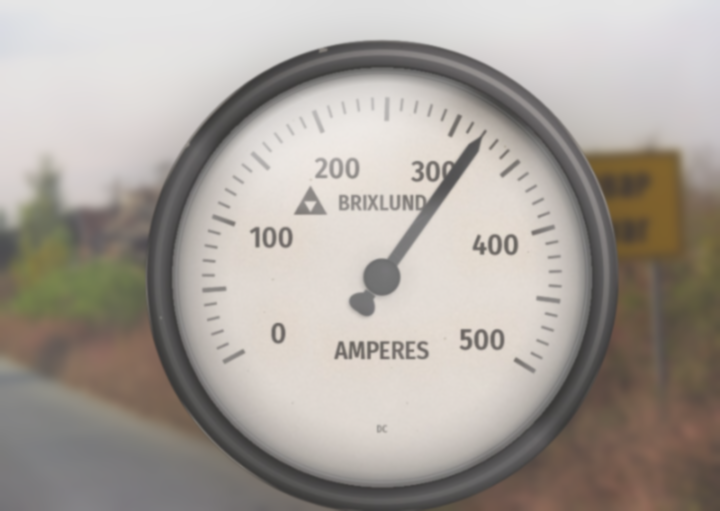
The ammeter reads 320 A
